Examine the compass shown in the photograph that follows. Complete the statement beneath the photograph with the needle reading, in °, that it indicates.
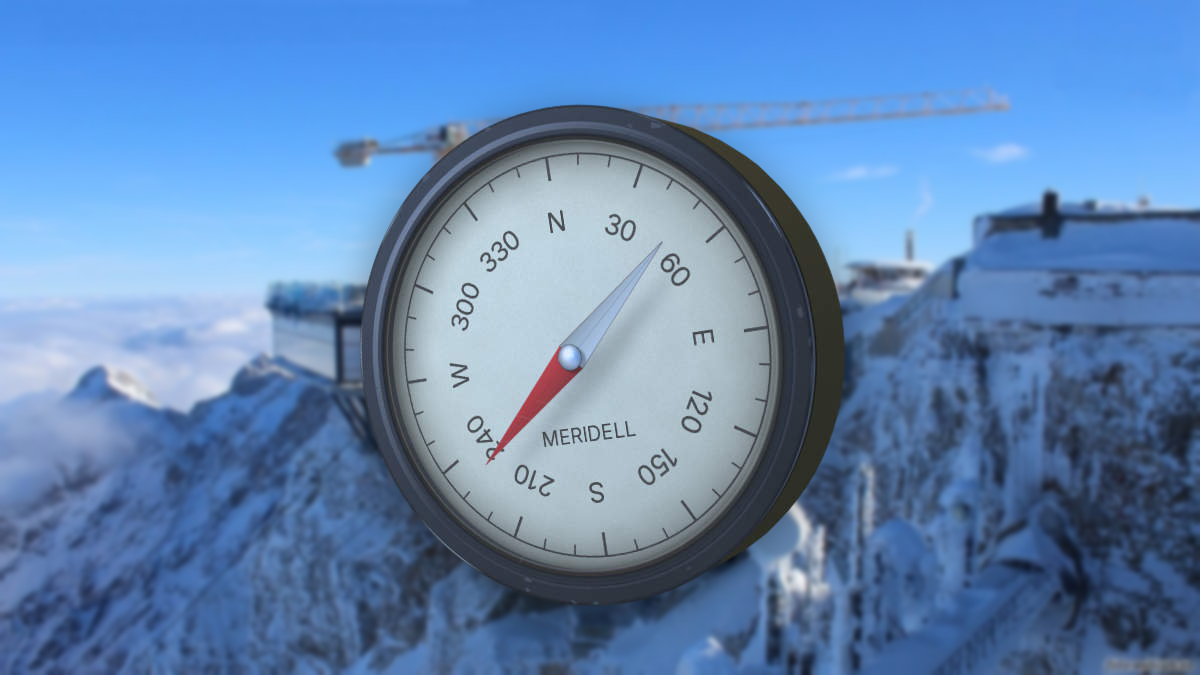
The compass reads 230 °
